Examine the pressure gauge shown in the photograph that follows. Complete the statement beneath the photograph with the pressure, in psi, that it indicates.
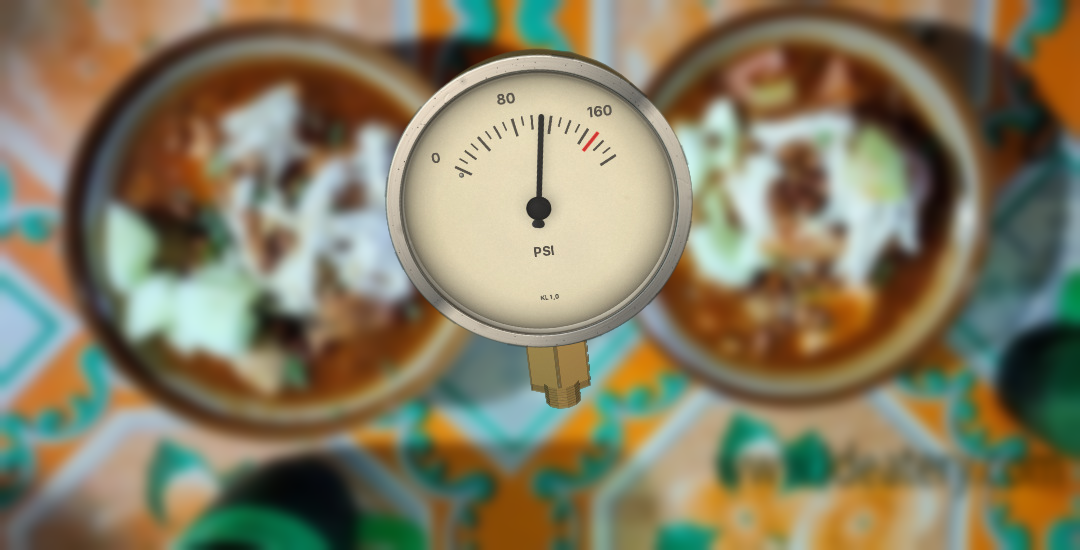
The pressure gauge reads 110 psi
